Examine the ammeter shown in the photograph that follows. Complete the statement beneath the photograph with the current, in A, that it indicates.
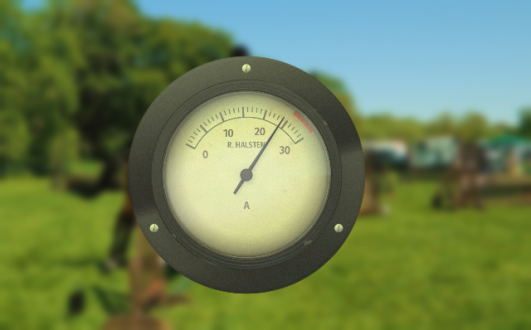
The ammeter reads 24 A
